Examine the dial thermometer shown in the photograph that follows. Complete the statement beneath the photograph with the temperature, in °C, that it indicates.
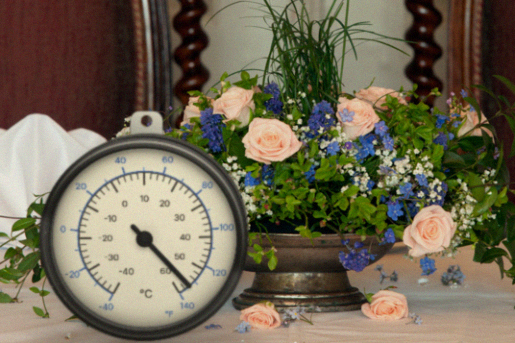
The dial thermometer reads 56 °C
